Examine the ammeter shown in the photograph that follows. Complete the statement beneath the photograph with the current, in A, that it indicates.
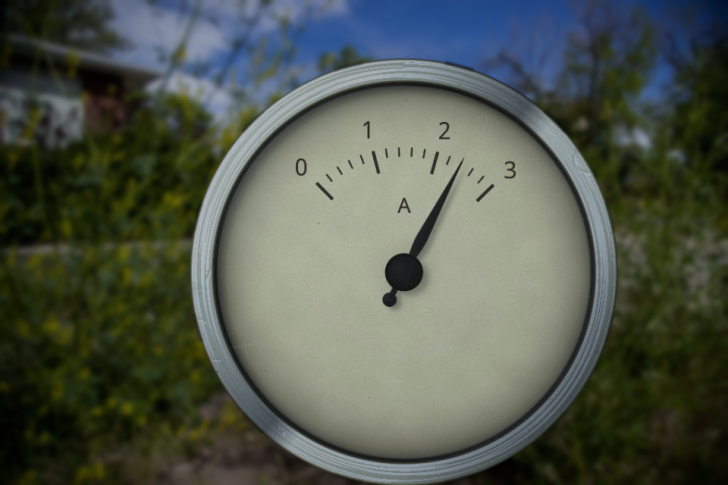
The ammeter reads 2.4 A
